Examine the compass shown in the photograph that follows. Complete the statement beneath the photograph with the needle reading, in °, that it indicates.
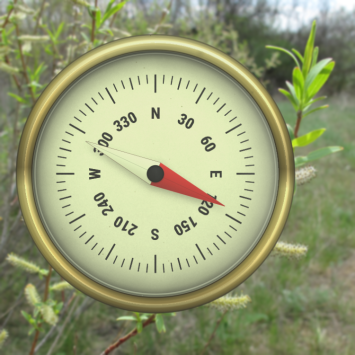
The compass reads 115 °
